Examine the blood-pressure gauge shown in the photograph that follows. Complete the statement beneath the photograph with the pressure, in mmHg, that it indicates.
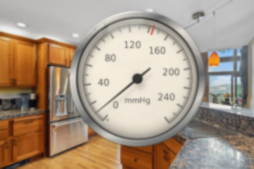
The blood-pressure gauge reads 10 mmHg
